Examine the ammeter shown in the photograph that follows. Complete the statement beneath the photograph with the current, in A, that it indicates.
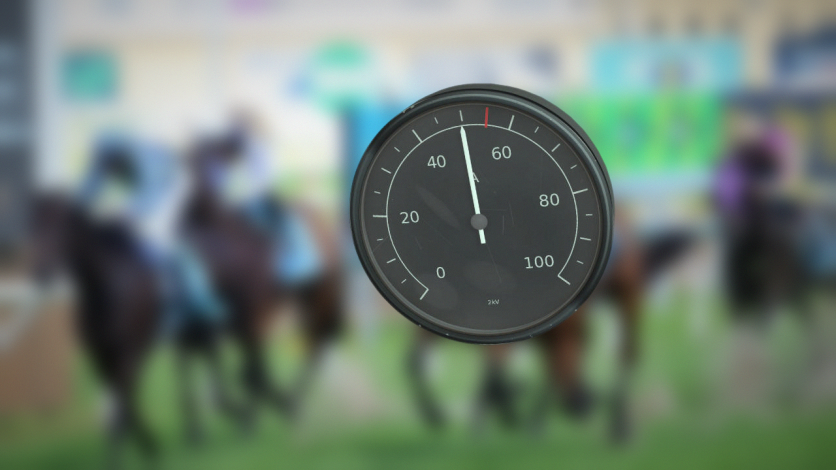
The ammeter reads 50 A
